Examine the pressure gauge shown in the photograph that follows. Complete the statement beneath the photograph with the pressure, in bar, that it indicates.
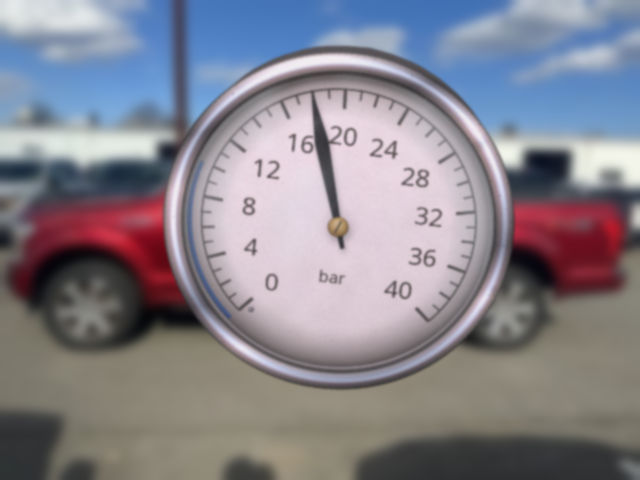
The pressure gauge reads 18 bar
